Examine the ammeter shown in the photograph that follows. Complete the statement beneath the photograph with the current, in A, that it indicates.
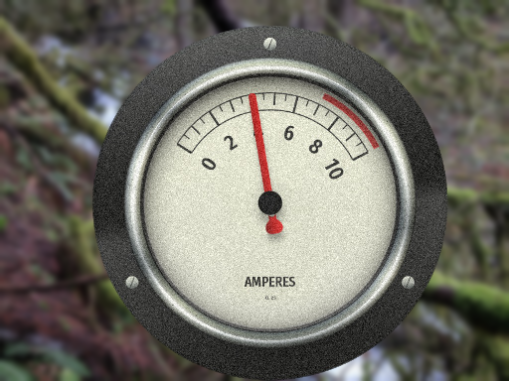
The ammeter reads 4 A
